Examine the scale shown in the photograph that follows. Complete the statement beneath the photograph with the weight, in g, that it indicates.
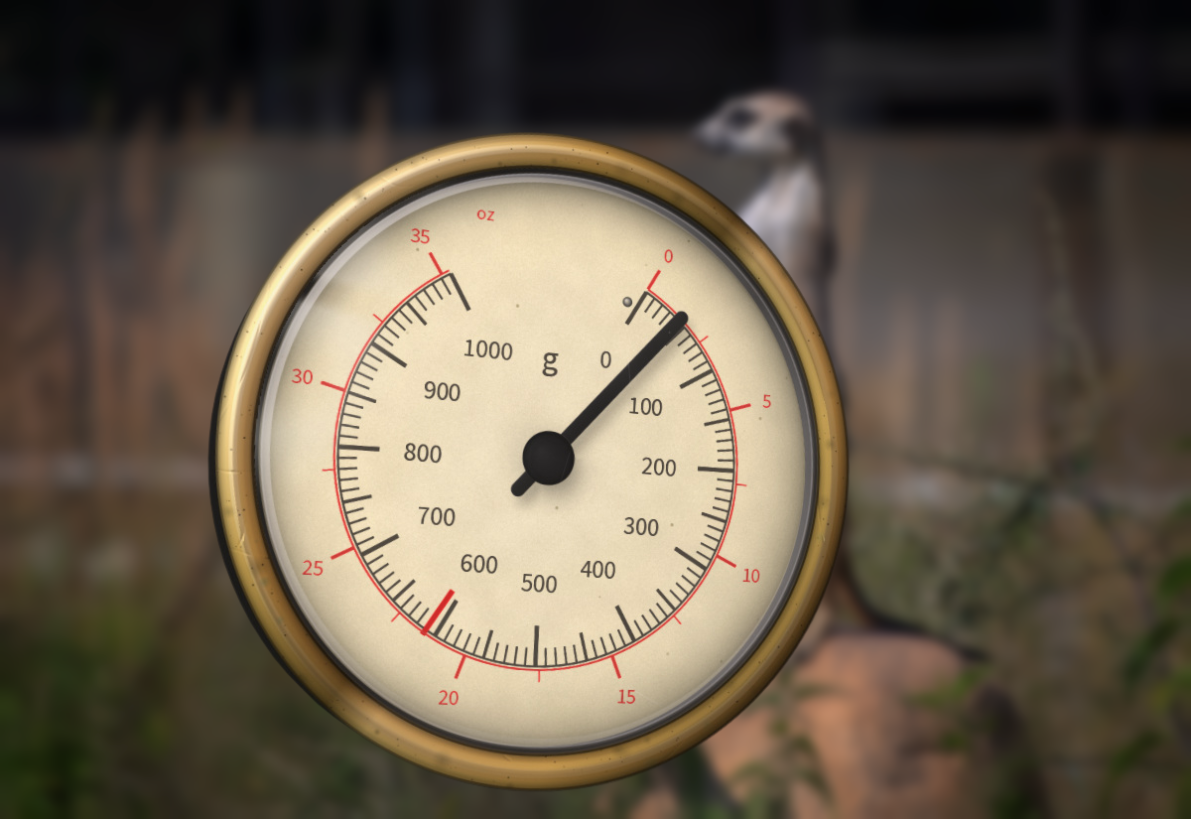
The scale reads 40 g
